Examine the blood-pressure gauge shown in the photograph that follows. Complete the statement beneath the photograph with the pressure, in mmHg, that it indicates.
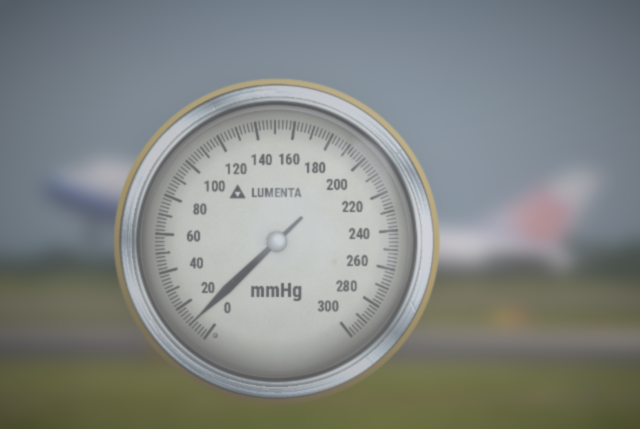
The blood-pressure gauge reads 10 mmHg
